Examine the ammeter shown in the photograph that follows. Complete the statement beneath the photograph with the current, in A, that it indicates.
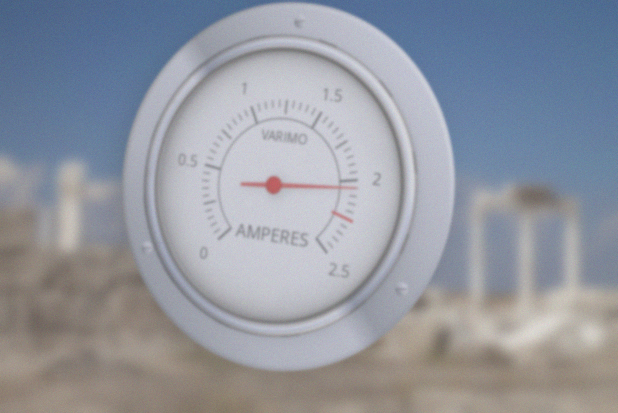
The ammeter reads 2.05 A
